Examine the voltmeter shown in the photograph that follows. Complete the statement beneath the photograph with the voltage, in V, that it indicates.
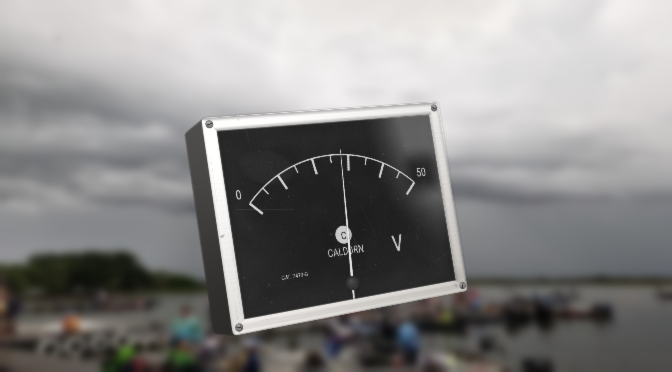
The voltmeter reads 27.5 V
